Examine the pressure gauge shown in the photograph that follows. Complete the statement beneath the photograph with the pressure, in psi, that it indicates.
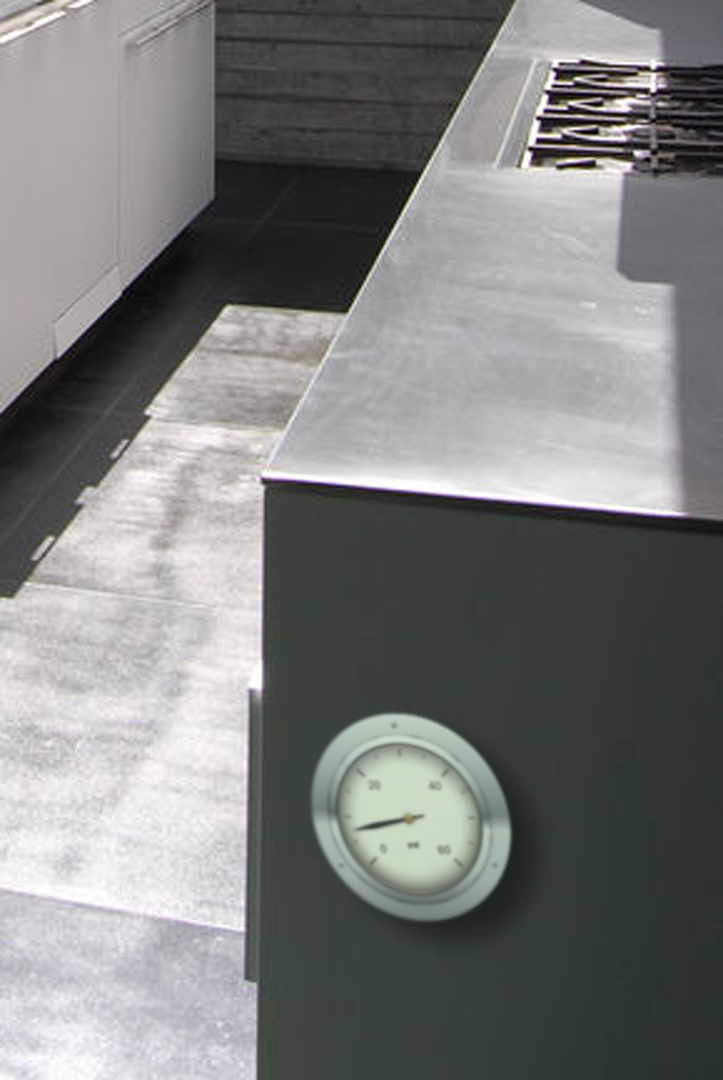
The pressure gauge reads 7.5 psi
